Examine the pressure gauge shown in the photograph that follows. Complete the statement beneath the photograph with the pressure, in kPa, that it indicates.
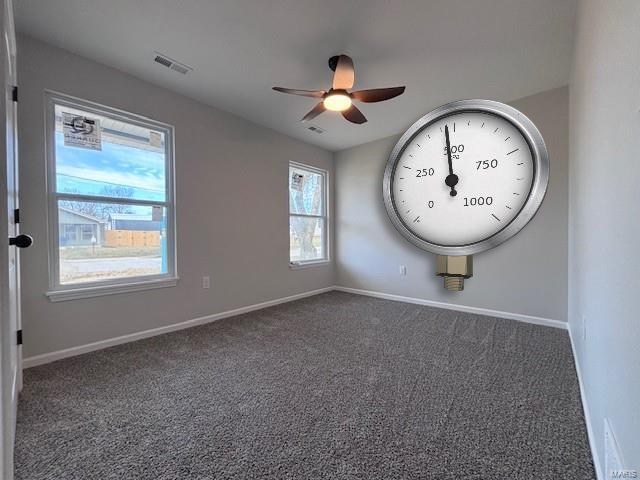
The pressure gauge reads 475 kPa
